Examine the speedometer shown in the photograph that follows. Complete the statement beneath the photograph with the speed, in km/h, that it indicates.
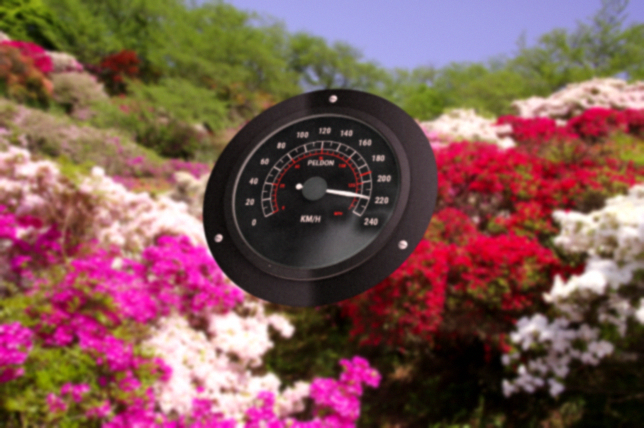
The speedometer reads 220 km/h
